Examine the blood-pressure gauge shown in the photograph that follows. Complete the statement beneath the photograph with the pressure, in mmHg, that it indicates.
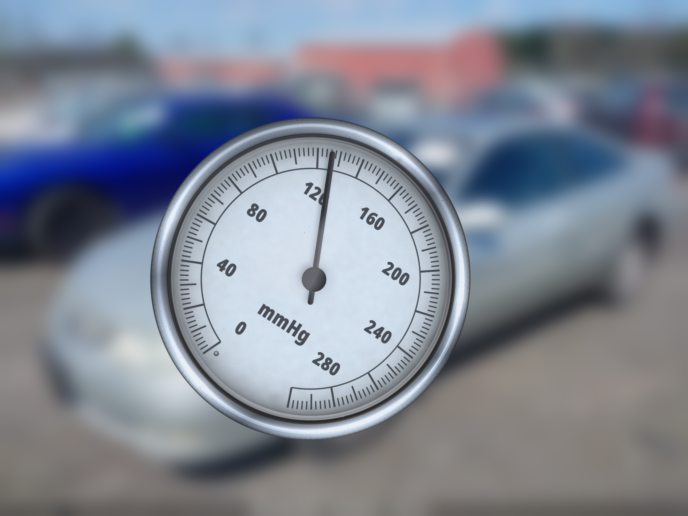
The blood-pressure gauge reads 126 mmHg
